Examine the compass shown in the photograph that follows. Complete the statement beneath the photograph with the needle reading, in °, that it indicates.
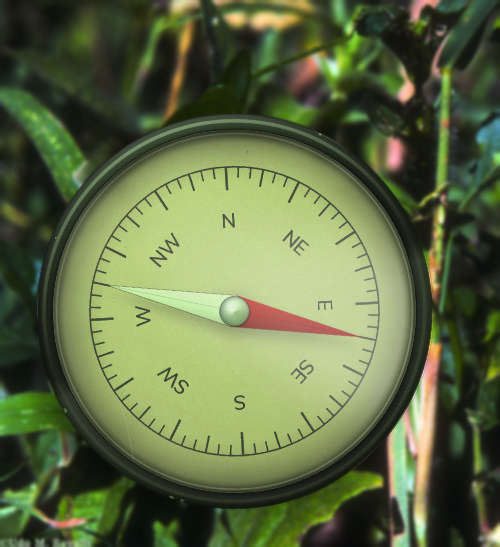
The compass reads 105 °
